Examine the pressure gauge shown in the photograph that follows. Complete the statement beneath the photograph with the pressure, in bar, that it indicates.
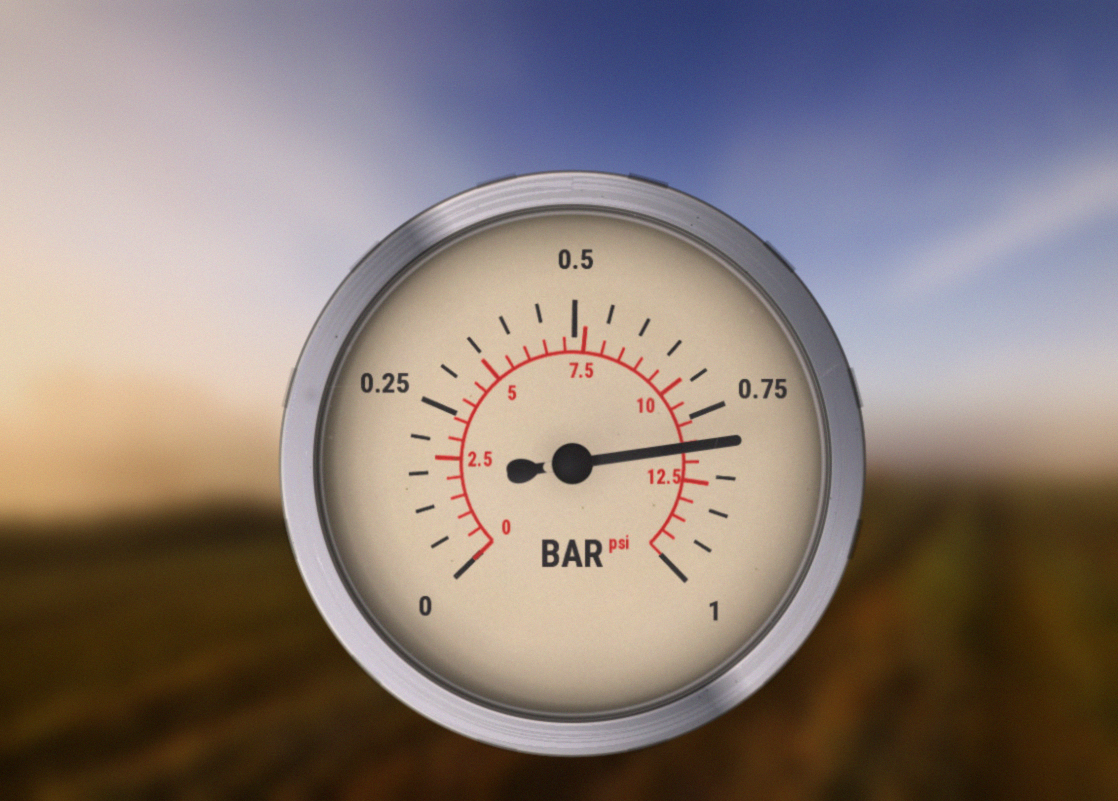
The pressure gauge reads 0.8 bar
